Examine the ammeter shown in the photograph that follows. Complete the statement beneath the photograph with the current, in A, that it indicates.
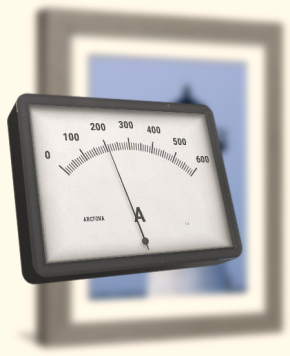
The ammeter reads 200 A
